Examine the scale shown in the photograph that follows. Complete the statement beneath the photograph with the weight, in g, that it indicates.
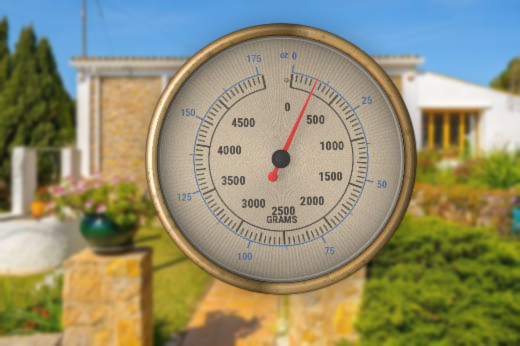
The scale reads 250 g
